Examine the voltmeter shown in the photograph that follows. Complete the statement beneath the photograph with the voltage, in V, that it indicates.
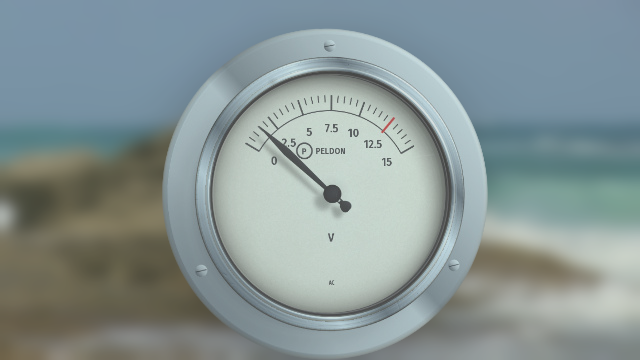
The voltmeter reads 1.5 V
